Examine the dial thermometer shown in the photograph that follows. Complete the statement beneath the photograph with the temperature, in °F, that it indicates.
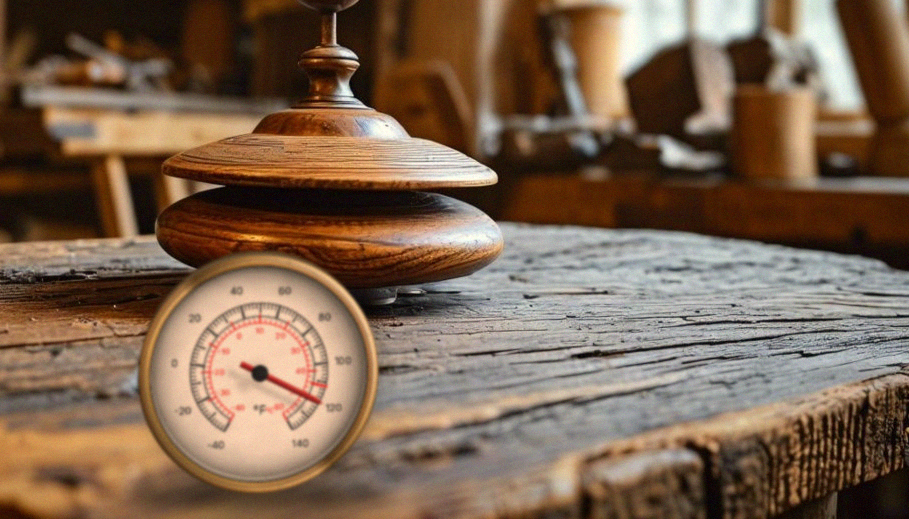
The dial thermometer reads 120 °F
